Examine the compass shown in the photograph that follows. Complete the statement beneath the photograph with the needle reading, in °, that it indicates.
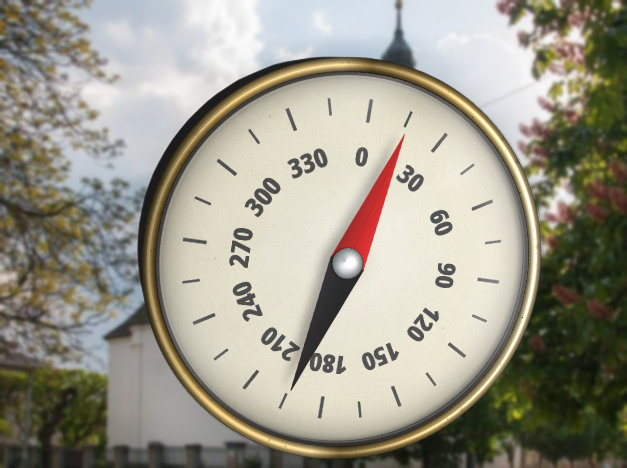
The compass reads 15 °
